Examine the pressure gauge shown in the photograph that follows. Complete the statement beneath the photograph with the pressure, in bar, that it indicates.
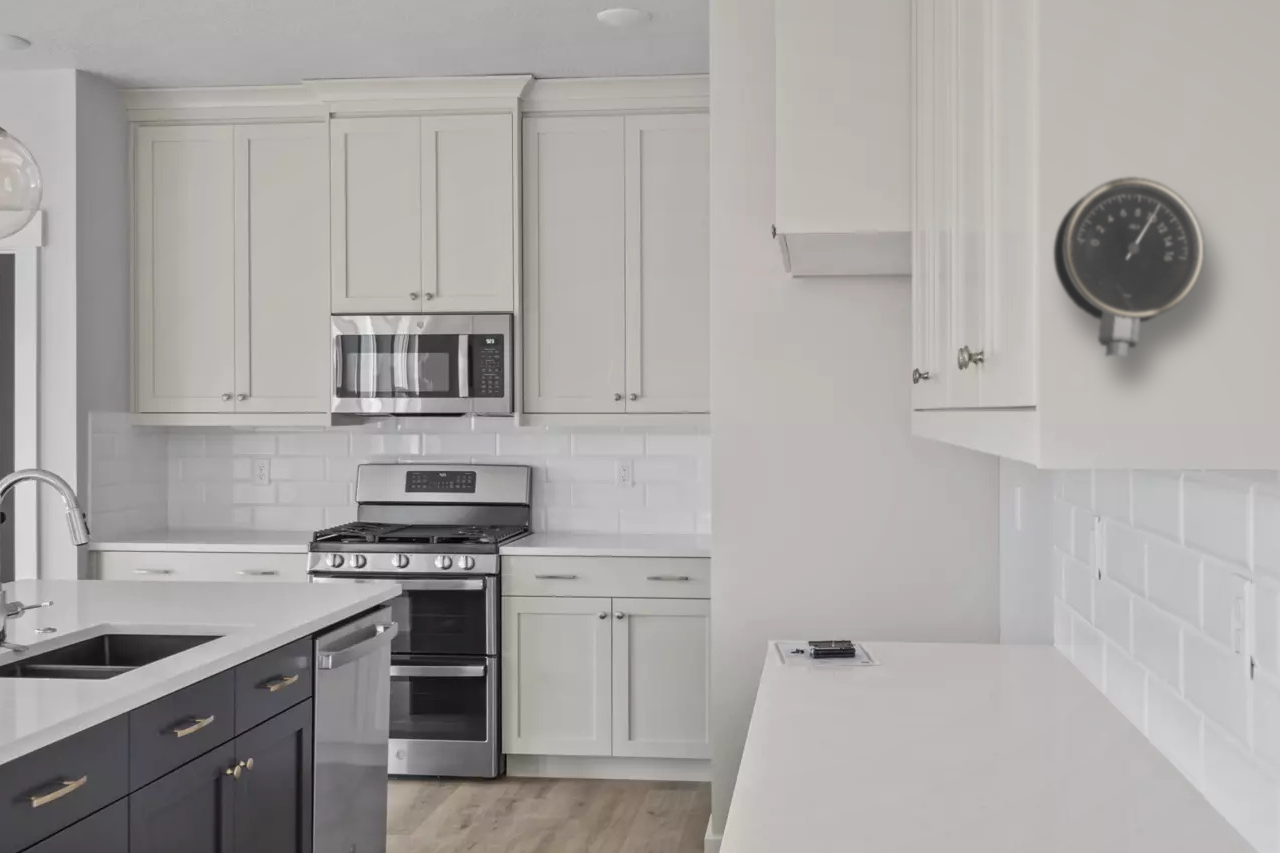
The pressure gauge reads 10 bar
